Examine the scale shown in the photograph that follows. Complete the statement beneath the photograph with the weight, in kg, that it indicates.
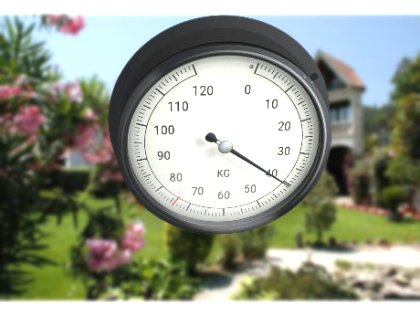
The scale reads 40 kg
